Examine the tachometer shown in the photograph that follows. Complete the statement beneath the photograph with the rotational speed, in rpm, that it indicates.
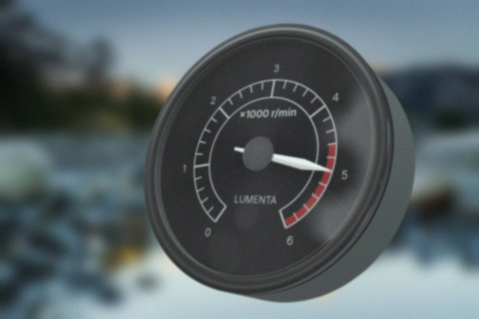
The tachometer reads 5000 rpm
